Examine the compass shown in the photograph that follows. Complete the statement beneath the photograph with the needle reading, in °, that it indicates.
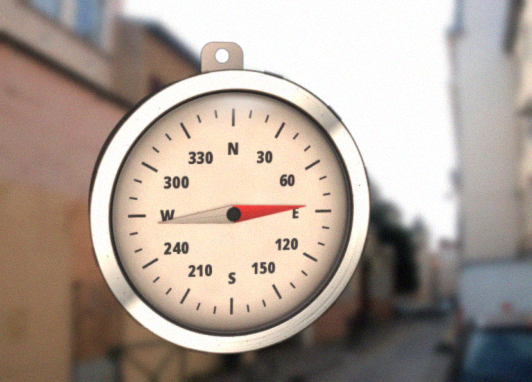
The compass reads 85 °
